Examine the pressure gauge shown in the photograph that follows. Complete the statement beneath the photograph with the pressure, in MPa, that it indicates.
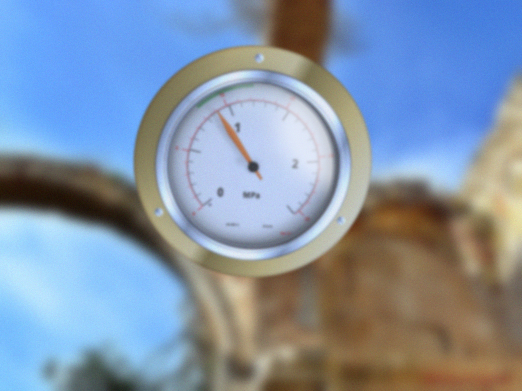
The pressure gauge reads 0.9 MPa
